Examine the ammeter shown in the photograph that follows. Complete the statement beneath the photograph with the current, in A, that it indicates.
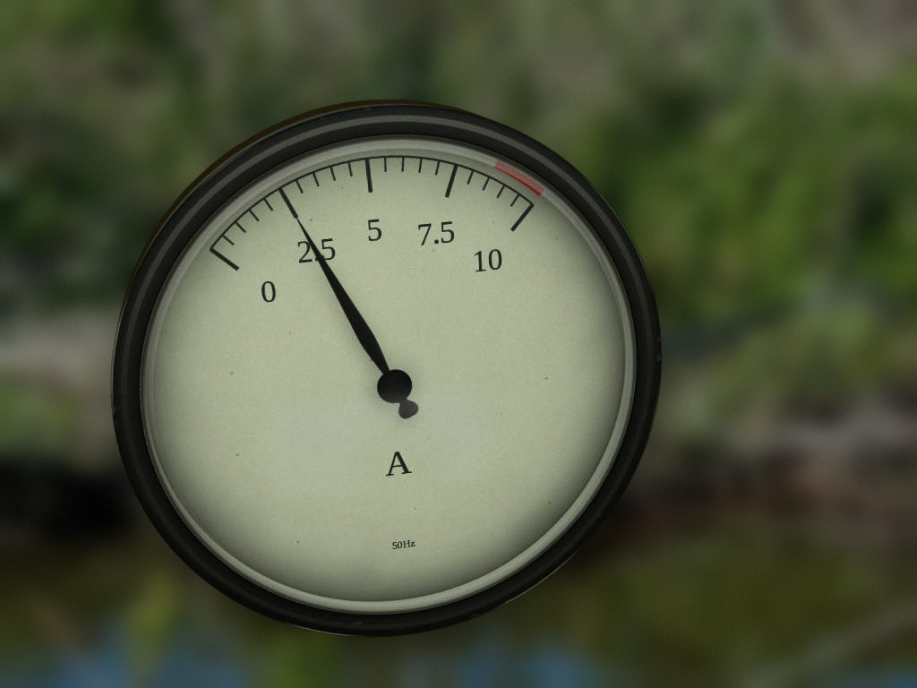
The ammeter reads 2.5 A
